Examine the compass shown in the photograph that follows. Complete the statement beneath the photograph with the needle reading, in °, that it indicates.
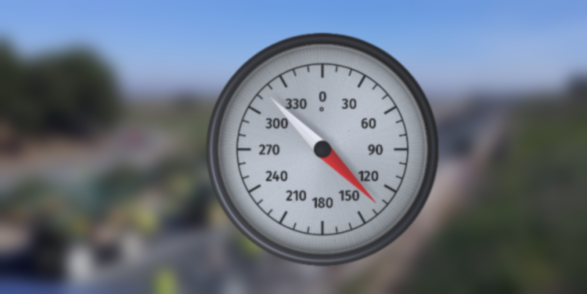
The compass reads 135 °
